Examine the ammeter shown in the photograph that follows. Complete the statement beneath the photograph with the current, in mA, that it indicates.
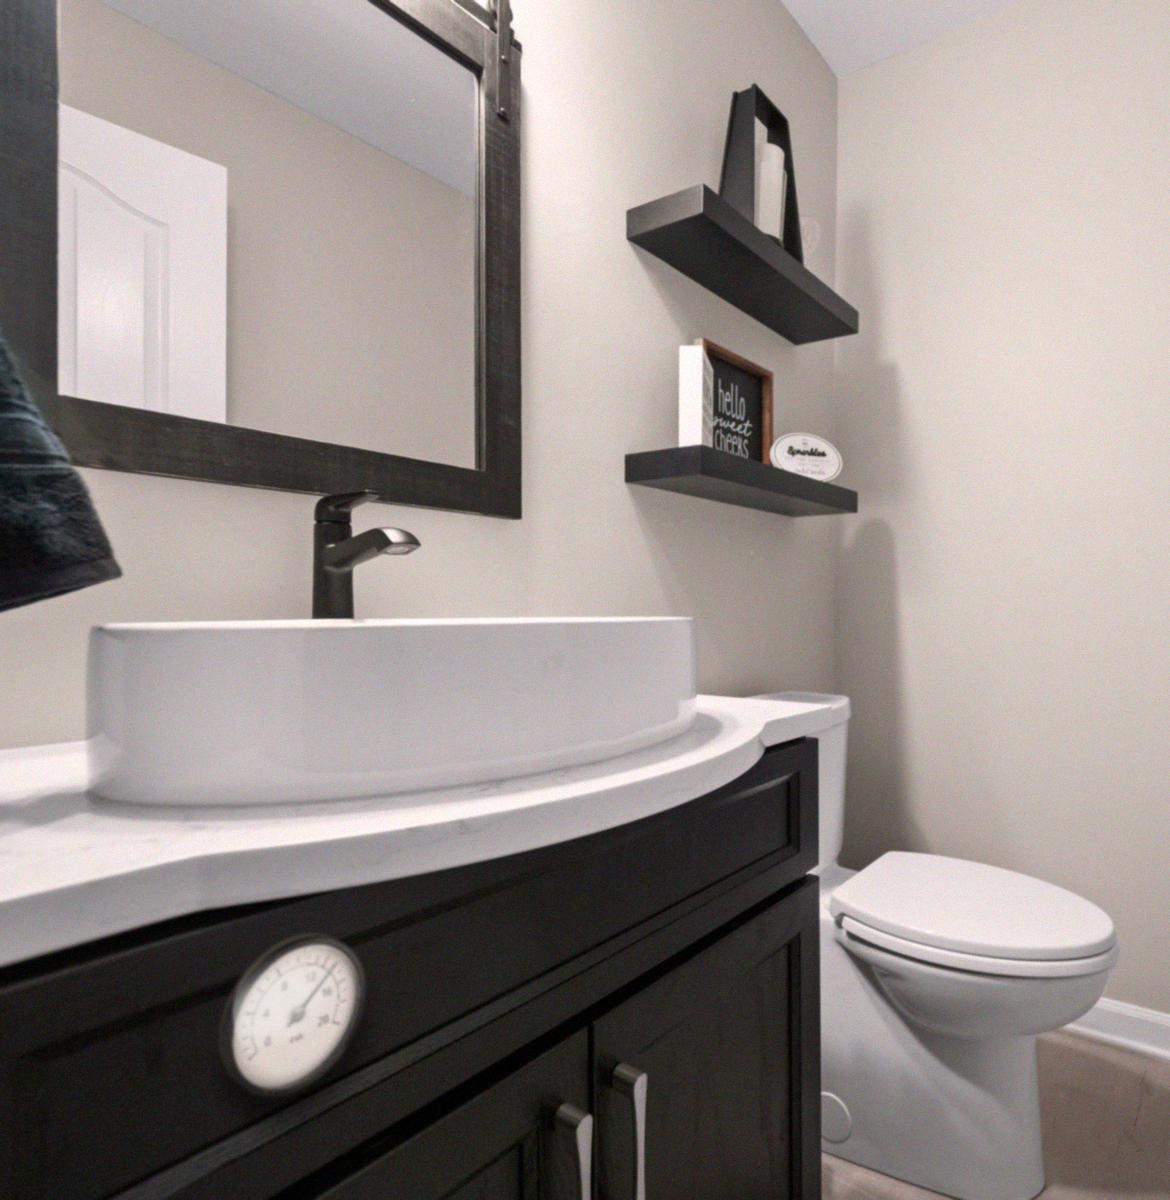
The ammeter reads 14 mA
